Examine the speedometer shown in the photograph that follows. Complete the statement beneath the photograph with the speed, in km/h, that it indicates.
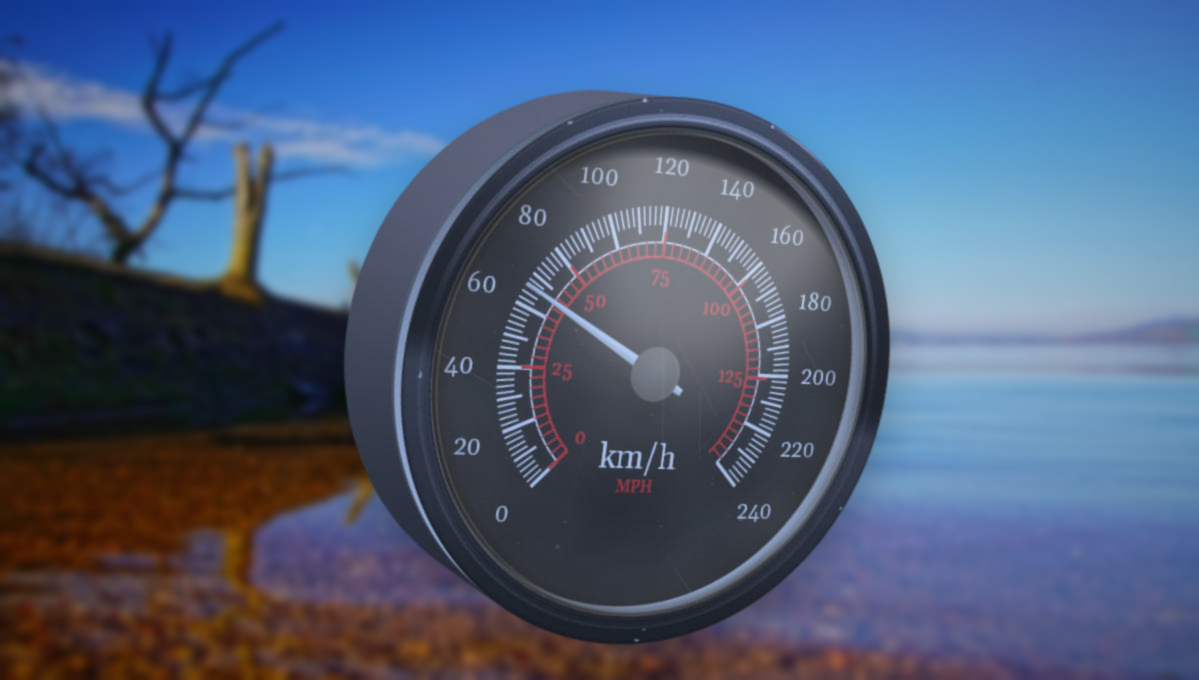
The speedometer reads 66 km/h
